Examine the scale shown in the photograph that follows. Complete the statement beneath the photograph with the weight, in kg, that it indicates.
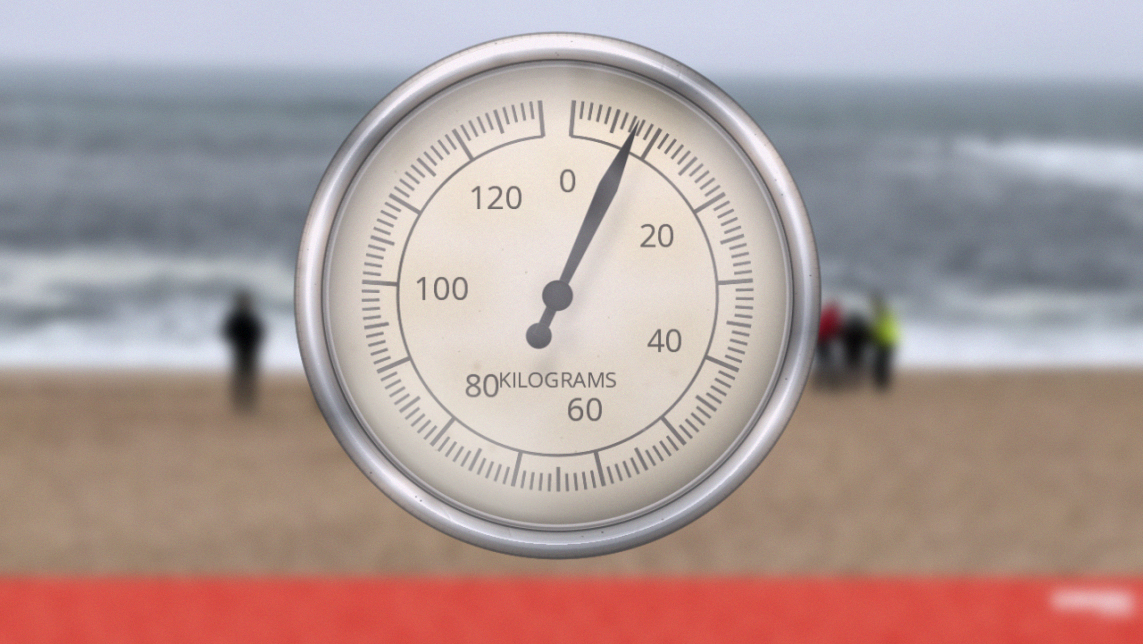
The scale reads 7.5 kg
